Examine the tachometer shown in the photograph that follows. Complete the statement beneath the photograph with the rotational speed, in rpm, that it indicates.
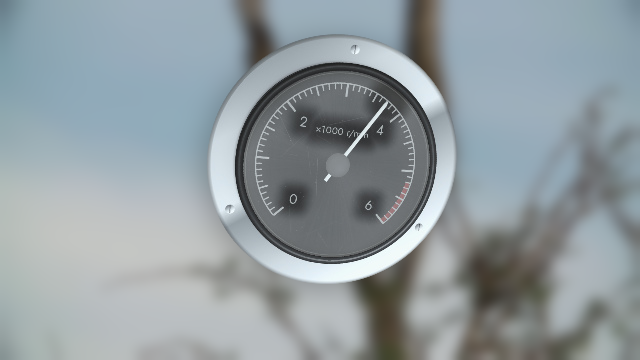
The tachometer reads 3700 rpm
